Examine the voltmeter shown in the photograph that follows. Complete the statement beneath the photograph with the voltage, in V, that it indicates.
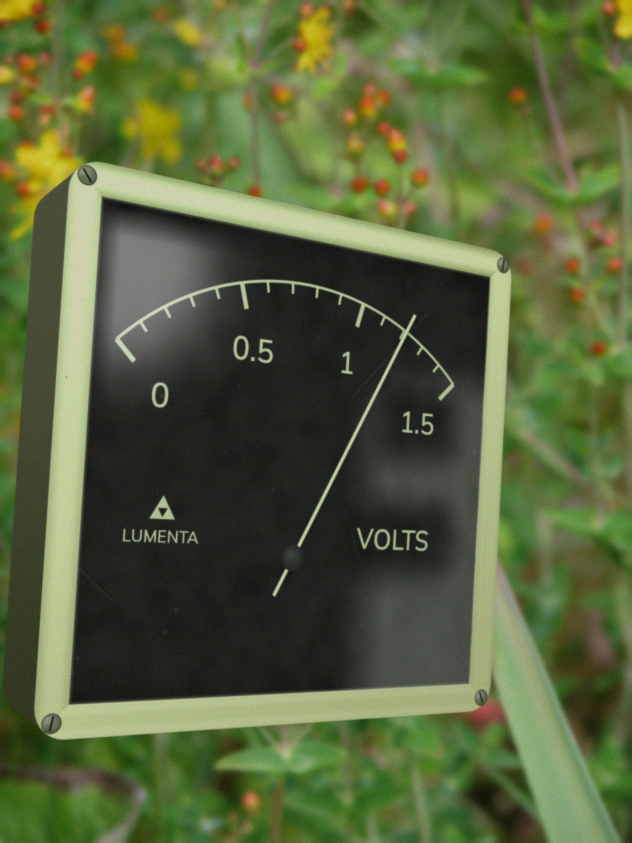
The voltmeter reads 1.2 V
